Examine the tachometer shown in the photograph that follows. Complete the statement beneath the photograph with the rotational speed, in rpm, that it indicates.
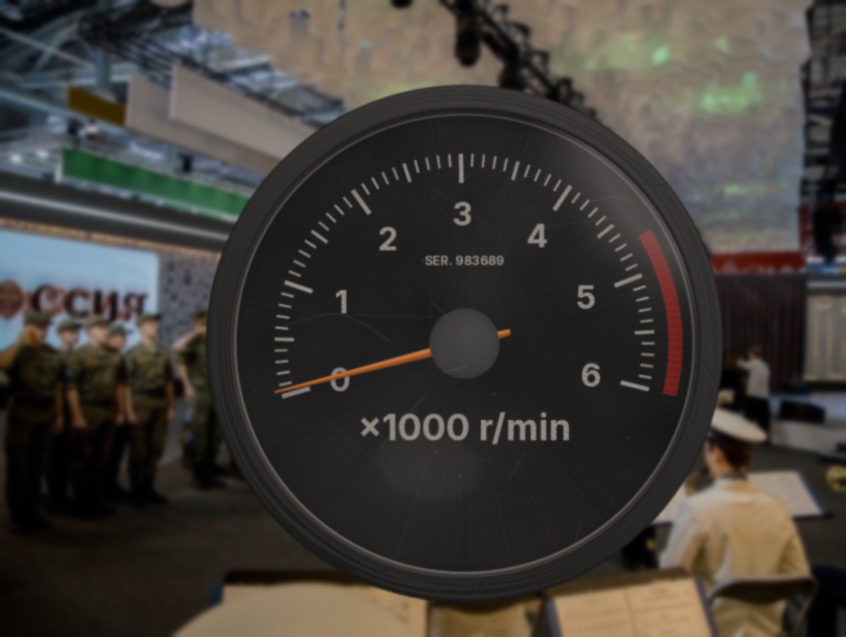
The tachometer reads 50 rpm
